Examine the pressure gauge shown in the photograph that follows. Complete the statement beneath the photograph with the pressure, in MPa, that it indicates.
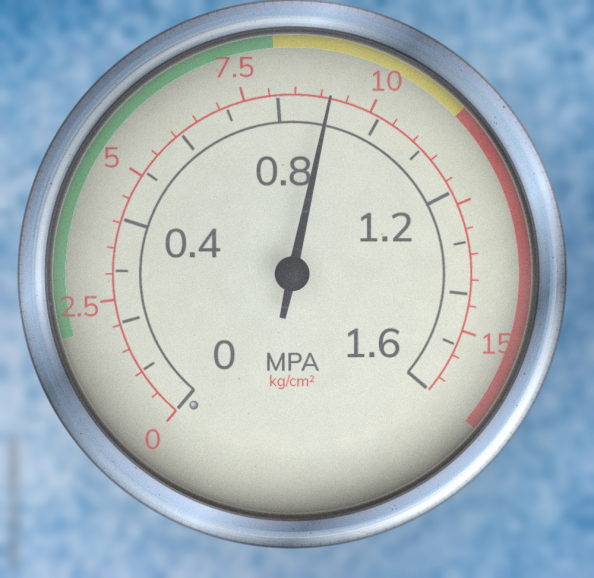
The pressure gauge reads 0.9 MPa
